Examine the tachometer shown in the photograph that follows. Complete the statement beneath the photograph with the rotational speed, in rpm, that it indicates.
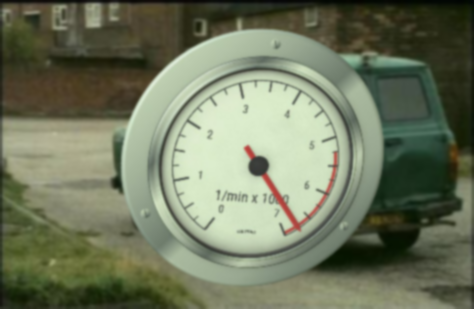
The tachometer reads 6750 rpm
